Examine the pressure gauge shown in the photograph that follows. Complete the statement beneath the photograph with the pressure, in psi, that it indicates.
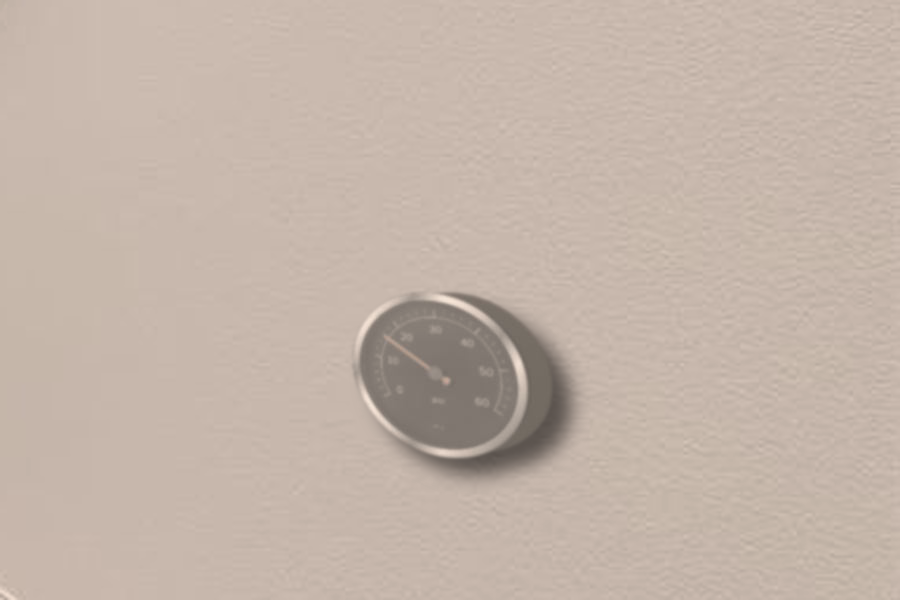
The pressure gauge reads 16 psi
